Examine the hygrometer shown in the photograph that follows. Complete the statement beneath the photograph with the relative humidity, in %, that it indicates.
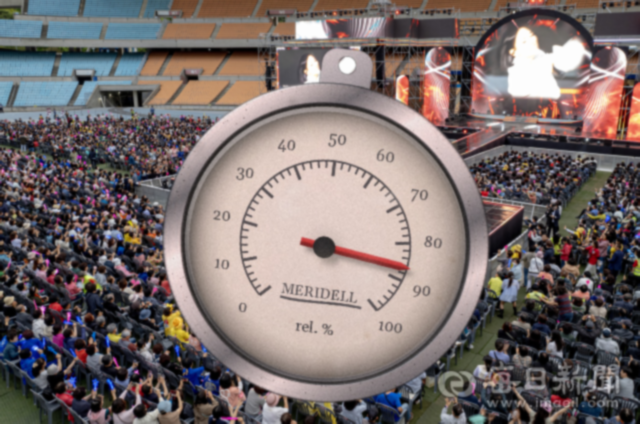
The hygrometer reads 86 %
